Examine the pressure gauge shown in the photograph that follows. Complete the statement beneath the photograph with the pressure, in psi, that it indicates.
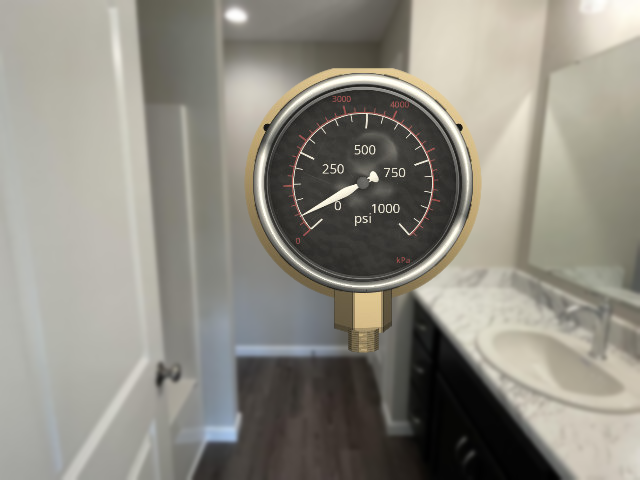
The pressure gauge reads 50 psi
